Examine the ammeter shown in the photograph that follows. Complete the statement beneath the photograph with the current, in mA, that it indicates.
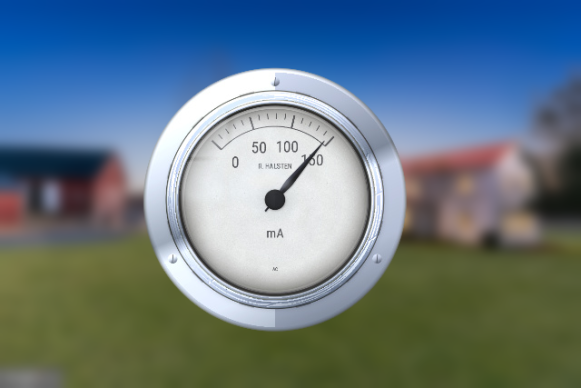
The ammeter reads 145 mA
